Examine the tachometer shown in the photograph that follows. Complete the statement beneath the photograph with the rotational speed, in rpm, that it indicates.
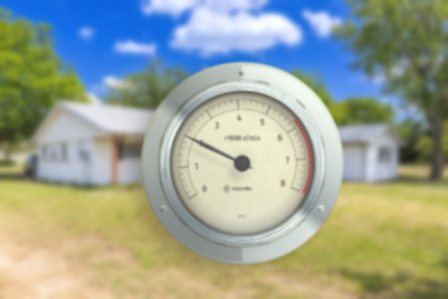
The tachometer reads 2000 rpm
